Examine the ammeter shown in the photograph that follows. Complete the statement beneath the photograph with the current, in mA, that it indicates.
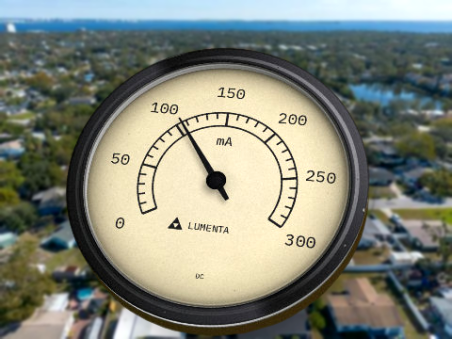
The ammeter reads 105 mA
